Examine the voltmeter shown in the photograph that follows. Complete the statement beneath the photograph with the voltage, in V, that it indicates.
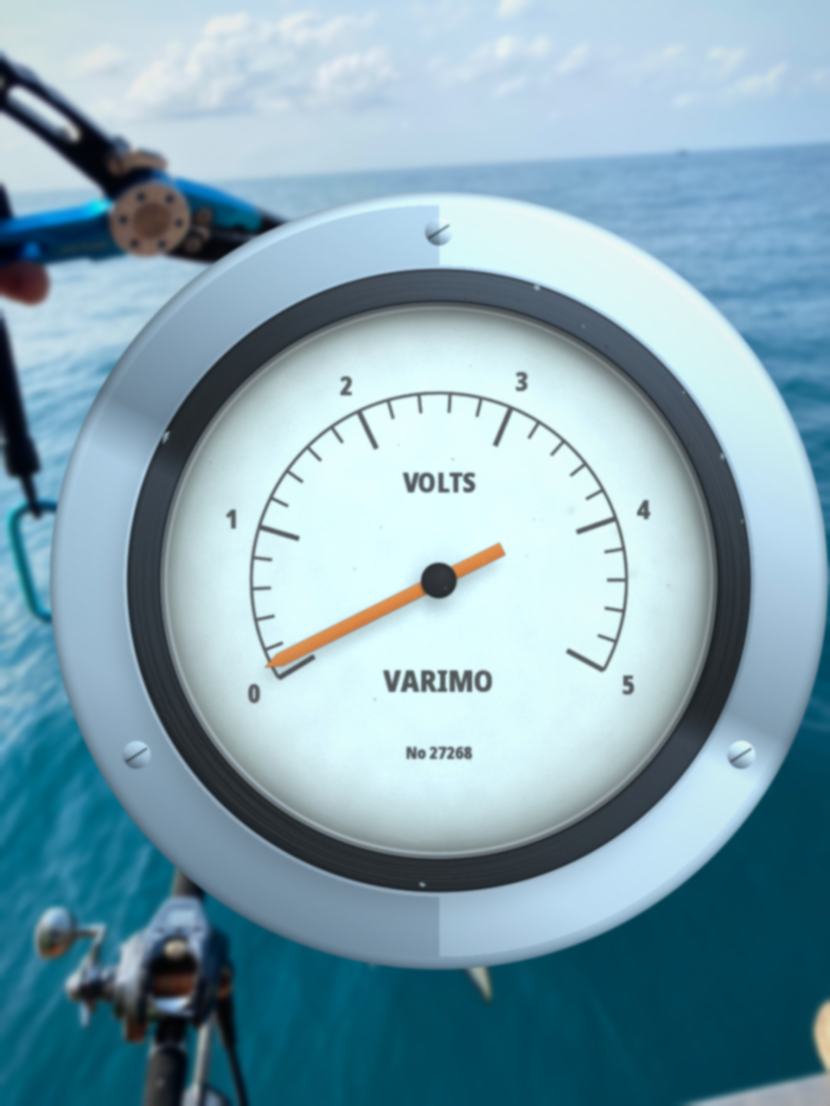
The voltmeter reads 0.1 V
